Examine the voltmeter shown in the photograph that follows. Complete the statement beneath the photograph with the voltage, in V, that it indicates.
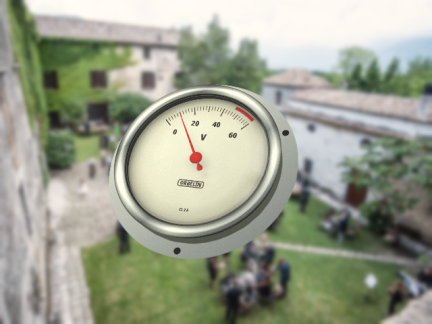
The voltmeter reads 10 V
